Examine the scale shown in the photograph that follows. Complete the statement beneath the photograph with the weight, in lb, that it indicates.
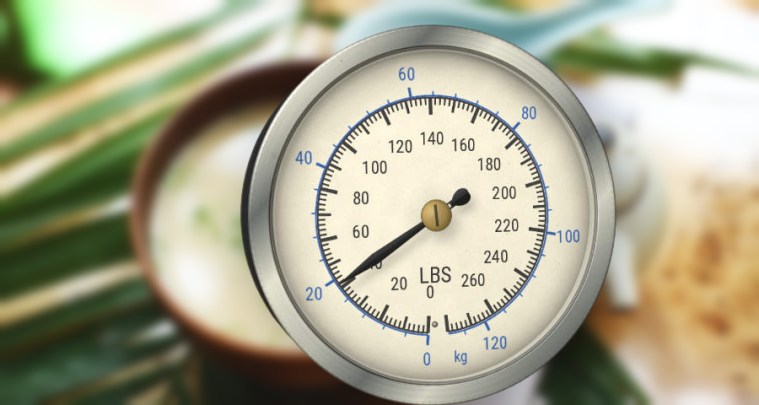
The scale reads 42 lb
